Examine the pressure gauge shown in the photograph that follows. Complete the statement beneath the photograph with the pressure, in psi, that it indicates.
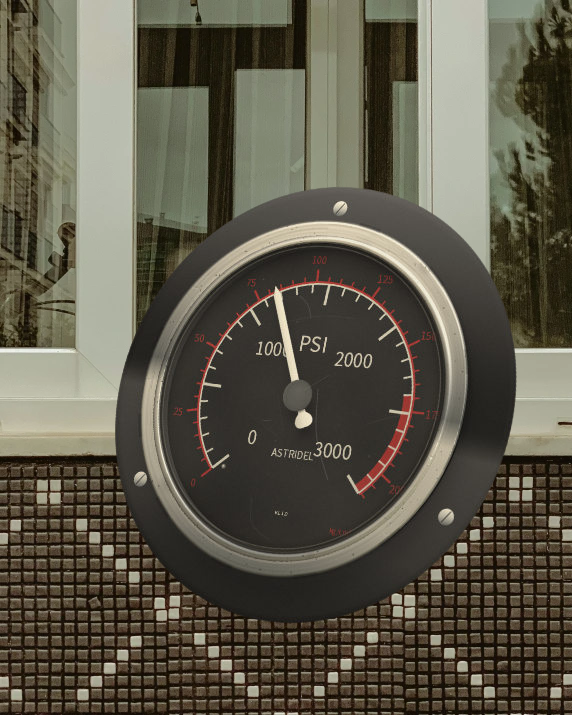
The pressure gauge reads 1200 psi
